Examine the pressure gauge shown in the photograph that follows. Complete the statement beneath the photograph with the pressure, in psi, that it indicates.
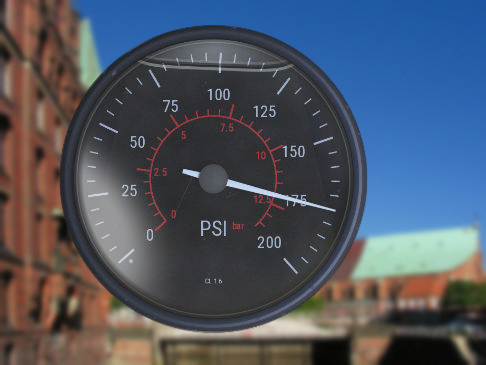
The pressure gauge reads 175 psi
